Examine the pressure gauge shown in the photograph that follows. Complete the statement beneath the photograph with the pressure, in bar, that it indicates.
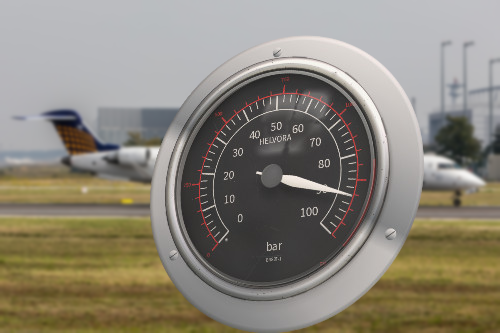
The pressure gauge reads 90 bar
